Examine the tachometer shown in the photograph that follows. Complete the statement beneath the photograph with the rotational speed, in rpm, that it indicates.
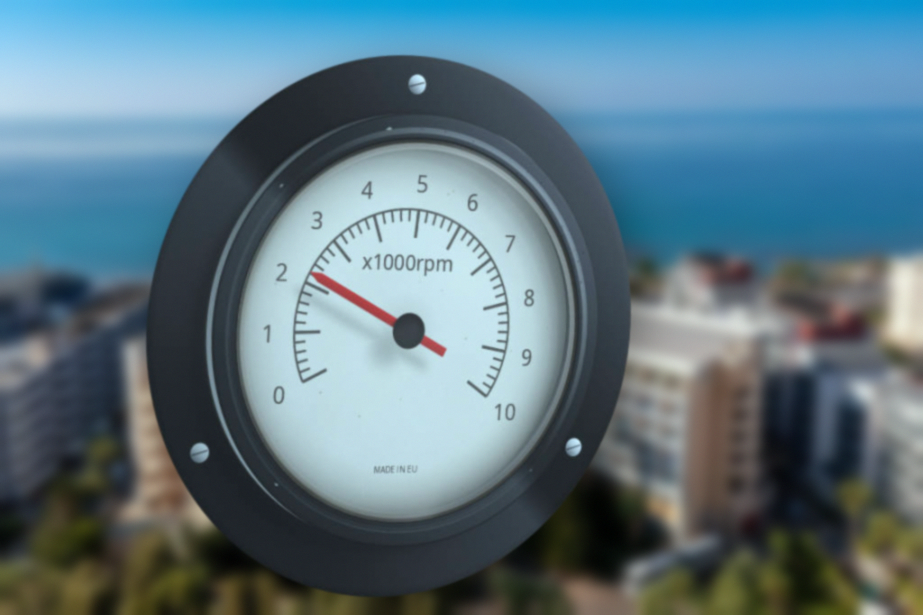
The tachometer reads 2200 rpm
